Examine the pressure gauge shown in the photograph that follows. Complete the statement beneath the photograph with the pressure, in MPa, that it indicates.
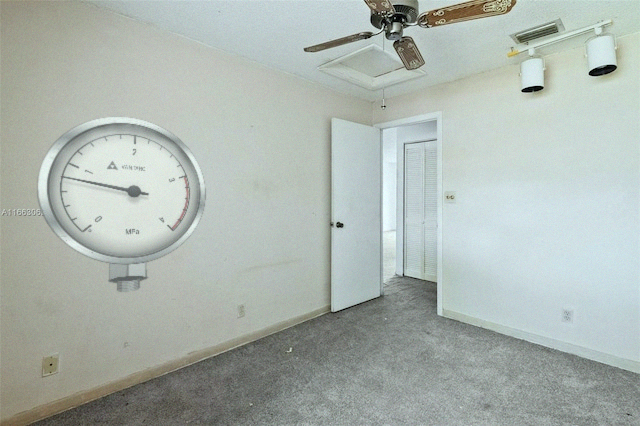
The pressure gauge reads 0.8 MPa
